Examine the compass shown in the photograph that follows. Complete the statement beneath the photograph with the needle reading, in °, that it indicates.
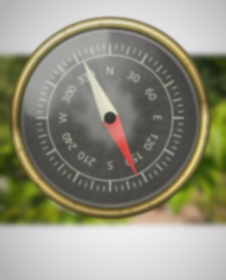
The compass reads 155 °
